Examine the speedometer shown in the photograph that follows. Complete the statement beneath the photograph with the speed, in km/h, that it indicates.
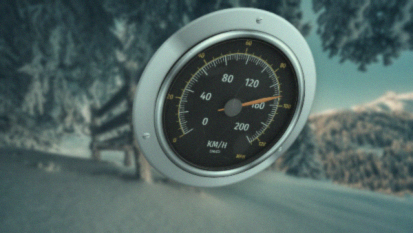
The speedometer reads 150 km/h
